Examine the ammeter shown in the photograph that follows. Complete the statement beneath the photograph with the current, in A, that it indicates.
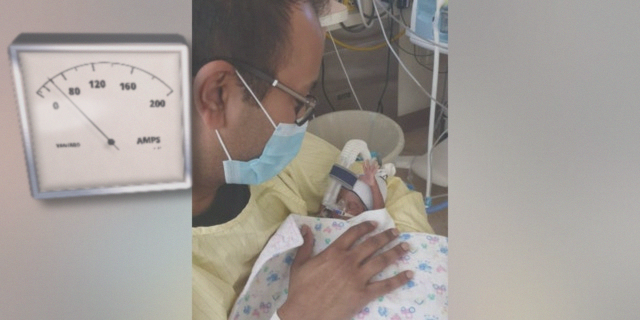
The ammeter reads 60 A
